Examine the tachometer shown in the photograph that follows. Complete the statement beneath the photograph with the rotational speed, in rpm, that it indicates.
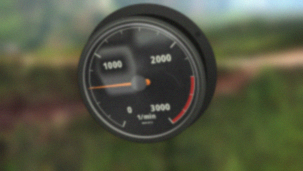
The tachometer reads 600 rpm
